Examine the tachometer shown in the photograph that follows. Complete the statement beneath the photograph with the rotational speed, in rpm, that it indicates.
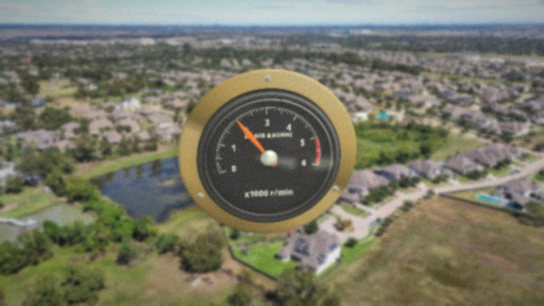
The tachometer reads 2000 rpm
